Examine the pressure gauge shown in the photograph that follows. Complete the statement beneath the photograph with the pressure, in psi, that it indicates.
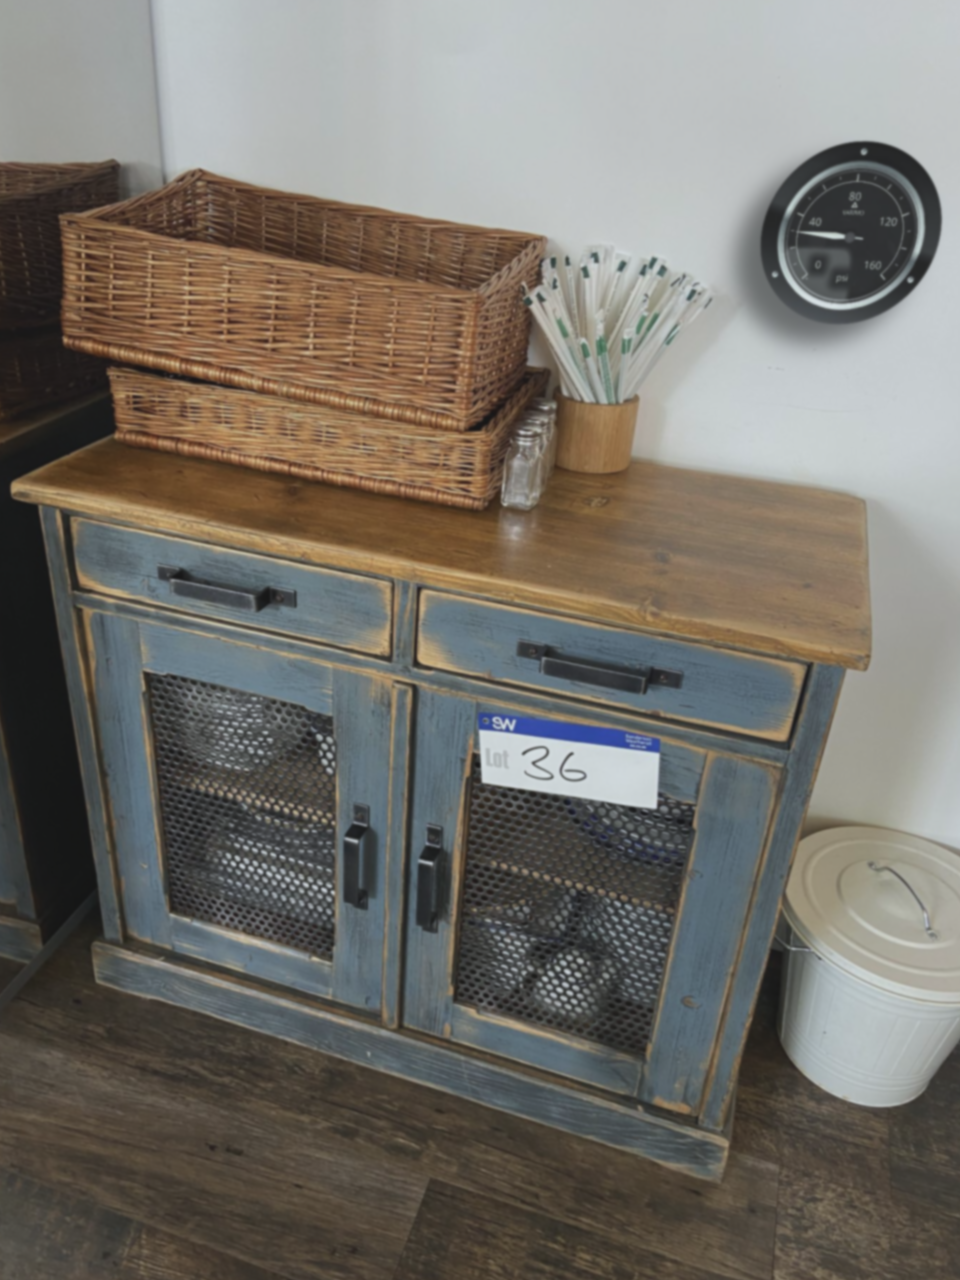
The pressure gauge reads 30 psi
